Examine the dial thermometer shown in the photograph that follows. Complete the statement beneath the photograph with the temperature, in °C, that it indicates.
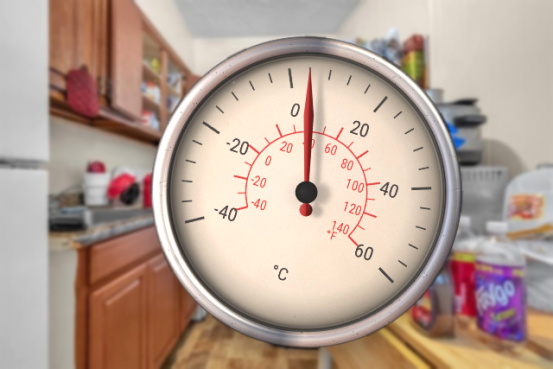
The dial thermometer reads 4 °C
